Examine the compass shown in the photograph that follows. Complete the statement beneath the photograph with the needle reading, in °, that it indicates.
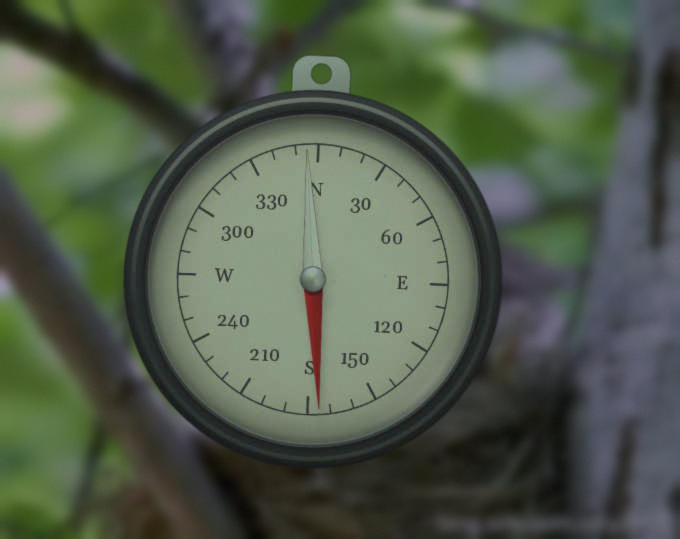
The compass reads 175 °
